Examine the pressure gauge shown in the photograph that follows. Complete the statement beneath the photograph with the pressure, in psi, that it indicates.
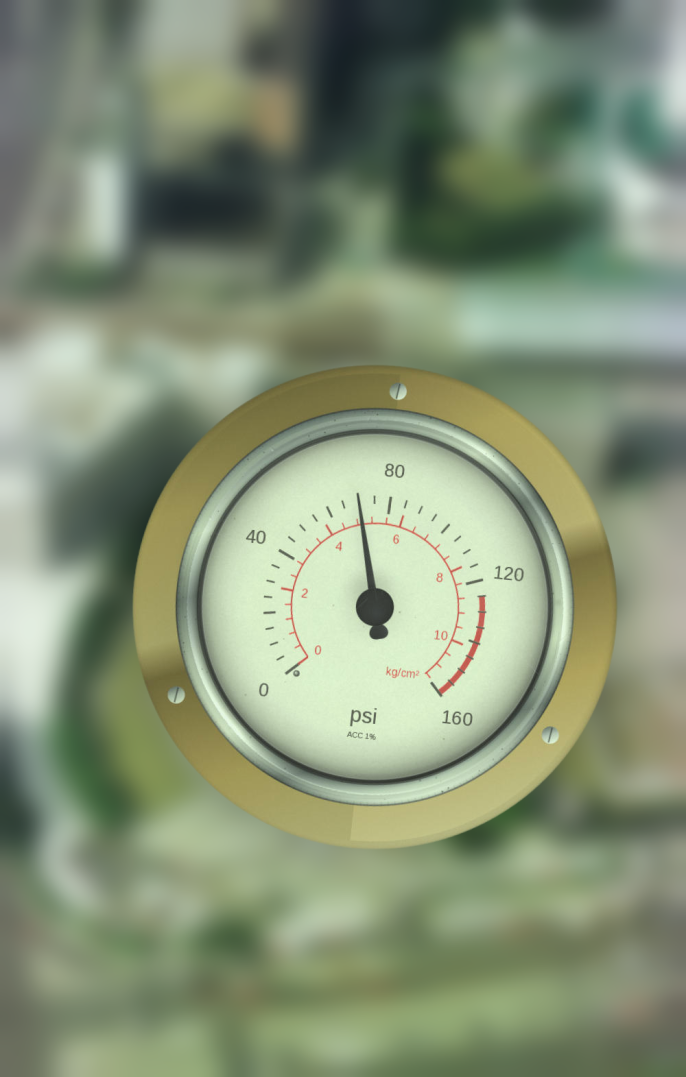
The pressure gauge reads 70 psi
